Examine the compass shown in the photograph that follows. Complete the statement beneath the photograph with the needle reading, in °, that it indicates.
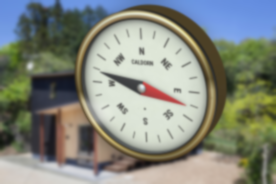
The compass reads 105 °
